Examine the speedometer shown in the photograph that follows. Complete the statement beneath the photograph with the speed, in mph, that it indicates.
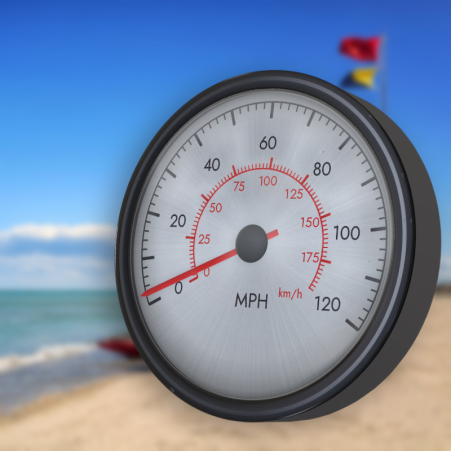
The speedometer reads 2 mph
